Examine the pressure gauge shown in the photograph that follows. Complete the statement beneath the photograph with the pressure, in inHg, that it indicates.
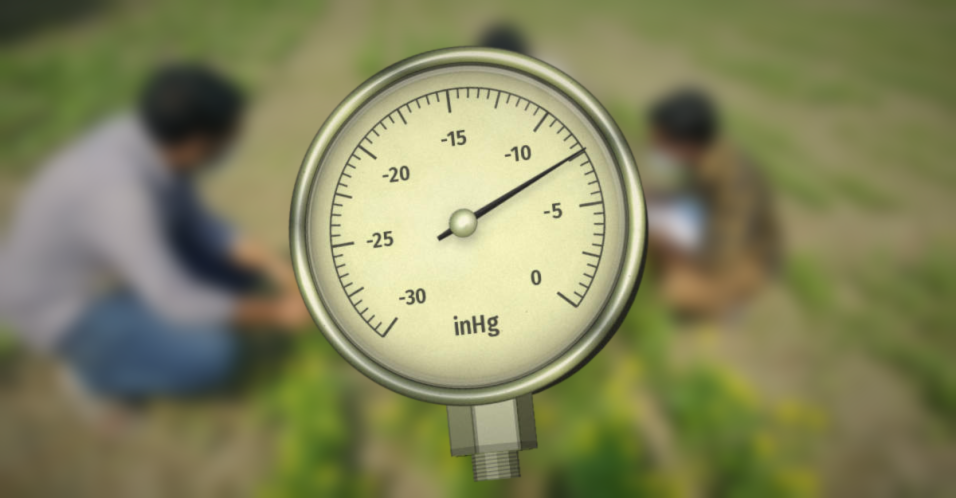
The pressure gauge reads -7.5 inHg
